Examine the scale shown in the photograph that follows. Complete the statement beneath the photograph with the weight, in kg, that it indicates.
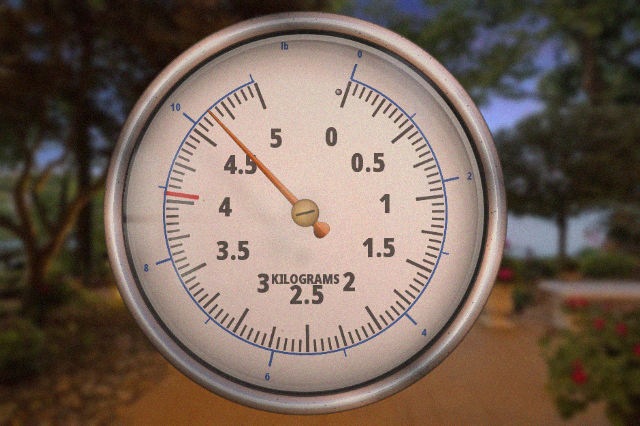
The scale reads 4.65 kg
